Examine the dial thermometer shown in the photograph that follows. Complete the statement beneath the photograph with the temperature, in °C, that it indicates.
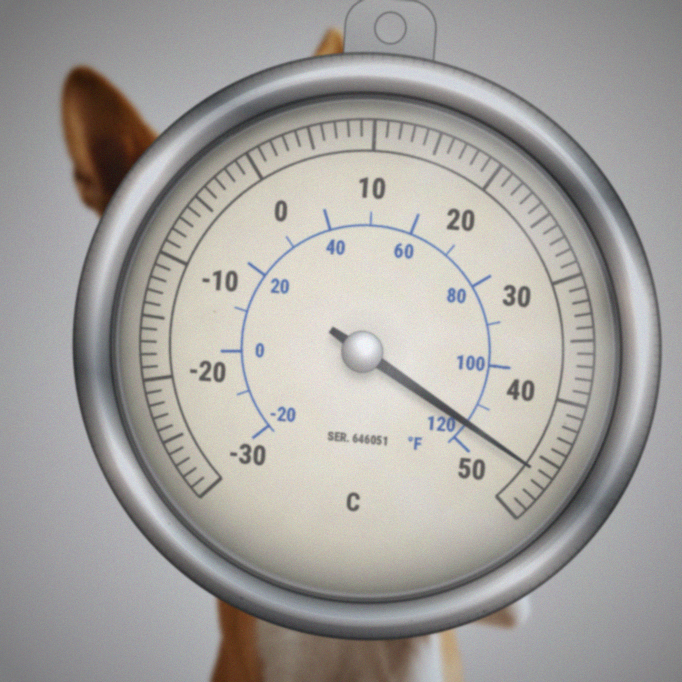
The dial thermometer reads 46 °C
